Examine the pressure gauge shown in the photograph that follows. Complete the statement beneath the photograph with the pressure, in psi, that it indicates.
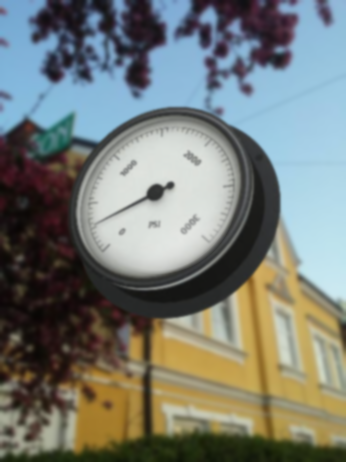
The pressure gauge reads 250 psi
